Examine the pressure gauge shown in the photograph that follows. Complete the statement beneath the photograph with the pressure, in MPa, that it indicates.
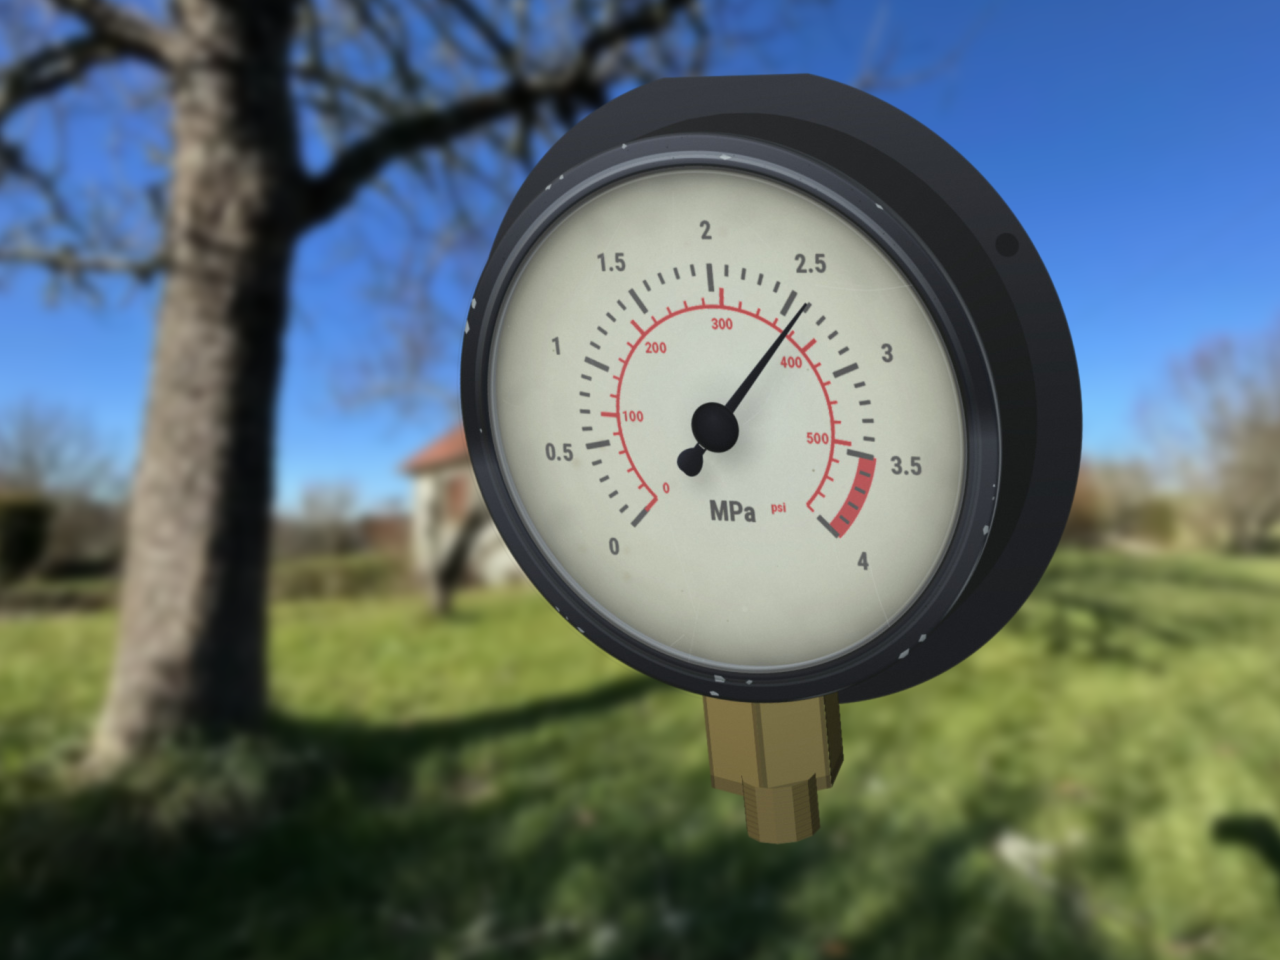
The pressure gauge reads 2.6 MPa
